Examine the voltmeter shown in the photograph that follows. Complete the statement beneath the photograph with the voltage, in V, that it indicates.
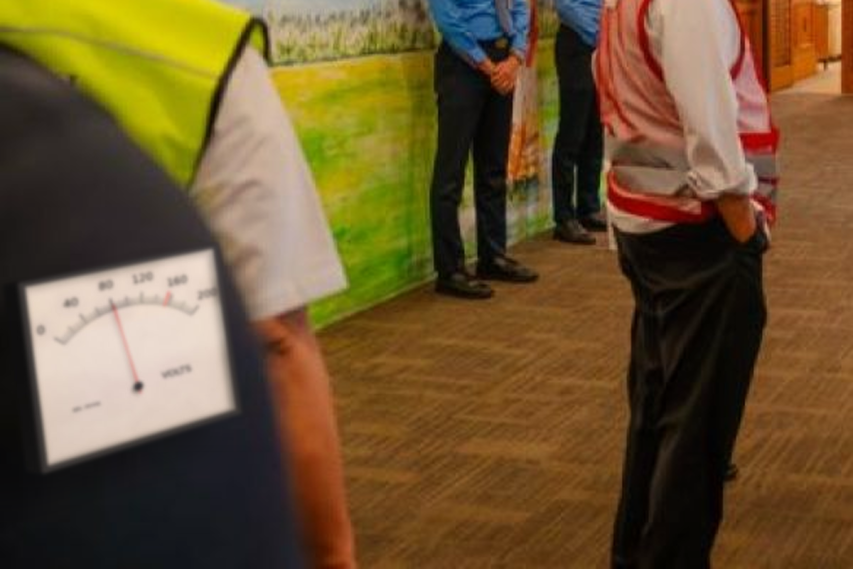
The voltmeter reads 80 V
